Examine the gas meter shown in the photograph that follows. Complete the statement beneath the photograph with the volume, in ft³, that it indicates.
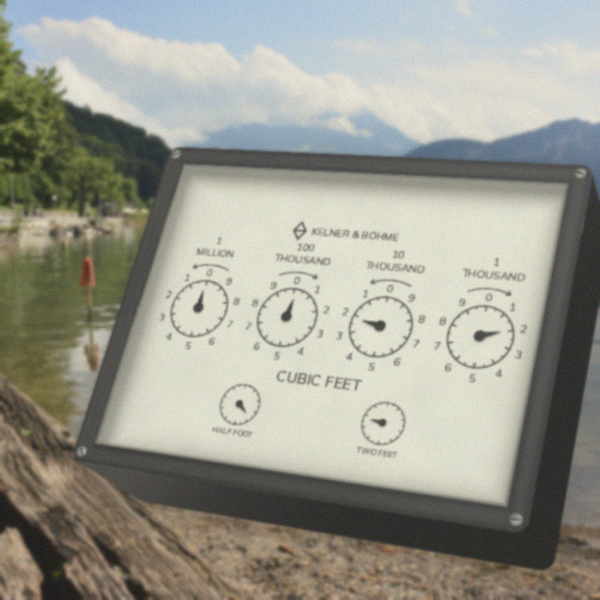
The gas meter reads 2200 ft³
